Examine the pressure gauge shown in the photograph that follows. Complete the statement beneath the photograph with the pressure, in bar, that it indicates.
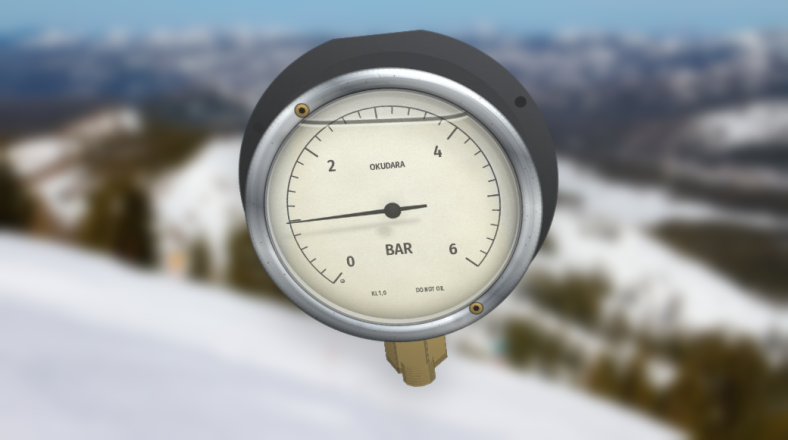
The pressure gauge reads 1 bar
